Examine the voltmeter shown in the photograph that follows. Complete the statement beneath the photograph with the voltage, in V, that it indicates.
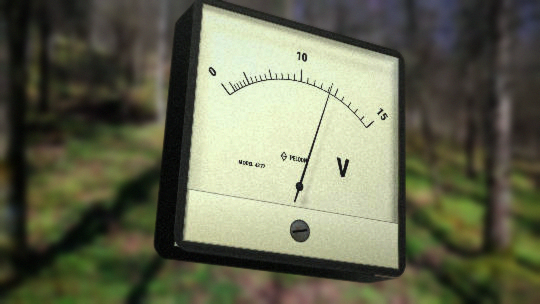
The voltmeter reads 12 V
